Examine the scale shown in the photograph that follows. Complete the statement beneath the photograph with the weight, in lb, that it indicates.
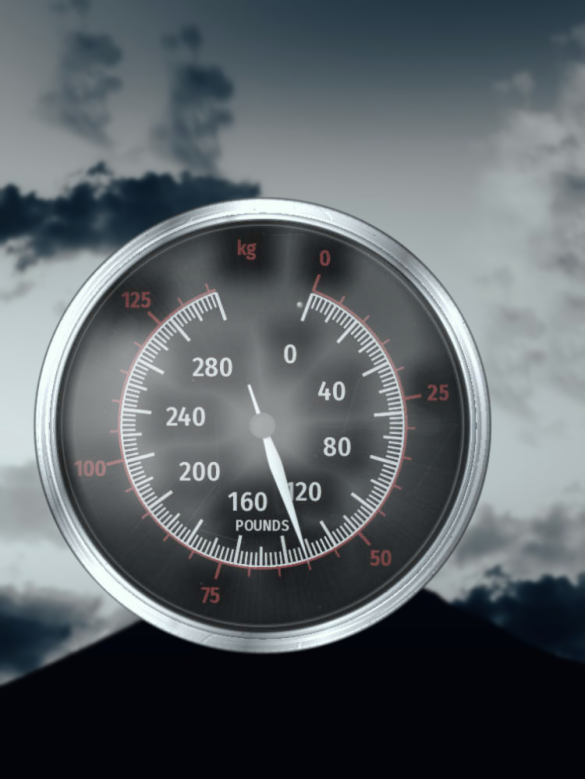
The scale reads 132 lb
